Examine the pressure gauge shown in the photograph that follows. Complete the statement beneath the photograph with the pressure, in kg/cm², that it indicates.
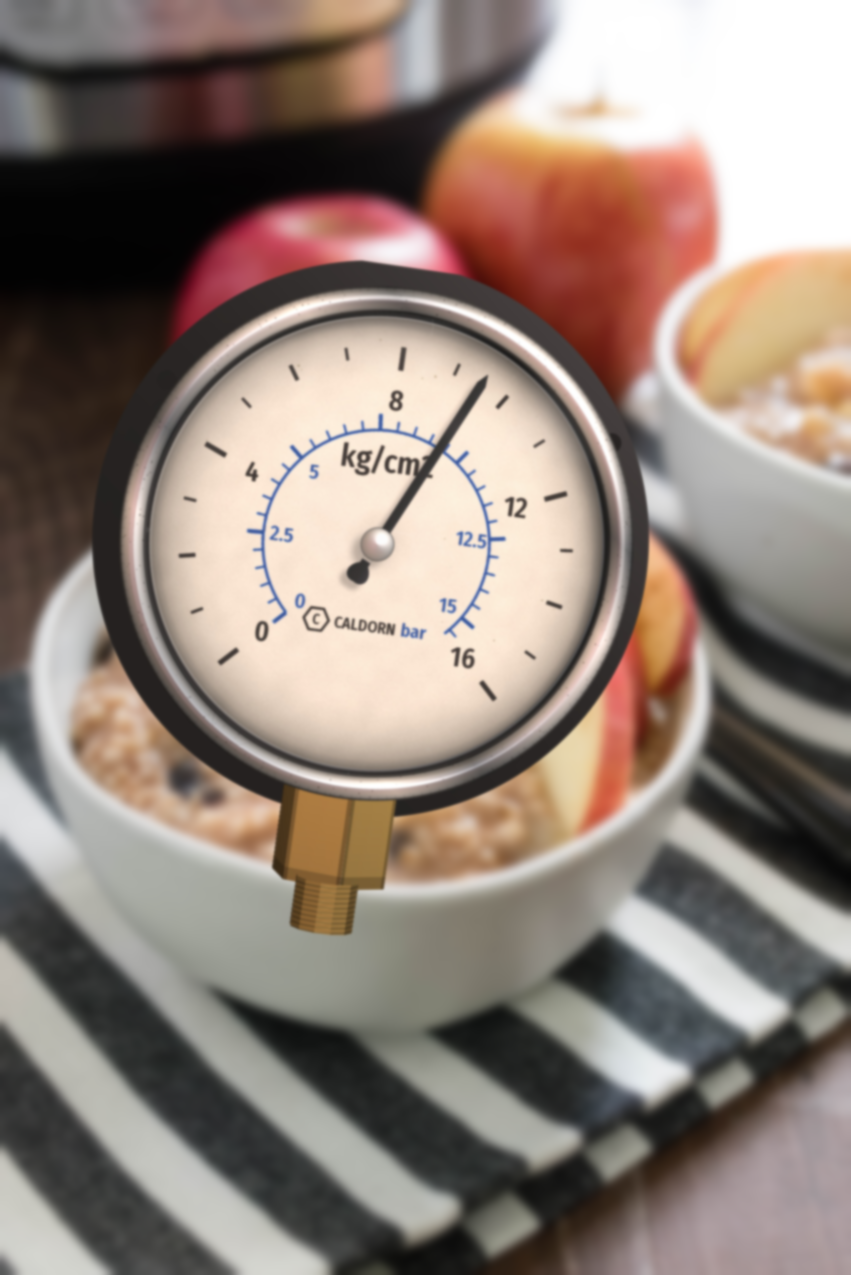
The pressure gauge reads 9.5 kg/cm²
